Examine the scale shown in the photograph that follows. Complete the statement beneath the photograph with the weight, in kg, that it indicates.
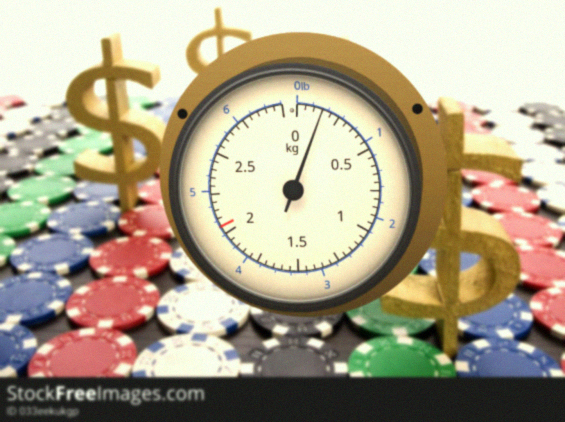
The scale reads 0.15 kg
